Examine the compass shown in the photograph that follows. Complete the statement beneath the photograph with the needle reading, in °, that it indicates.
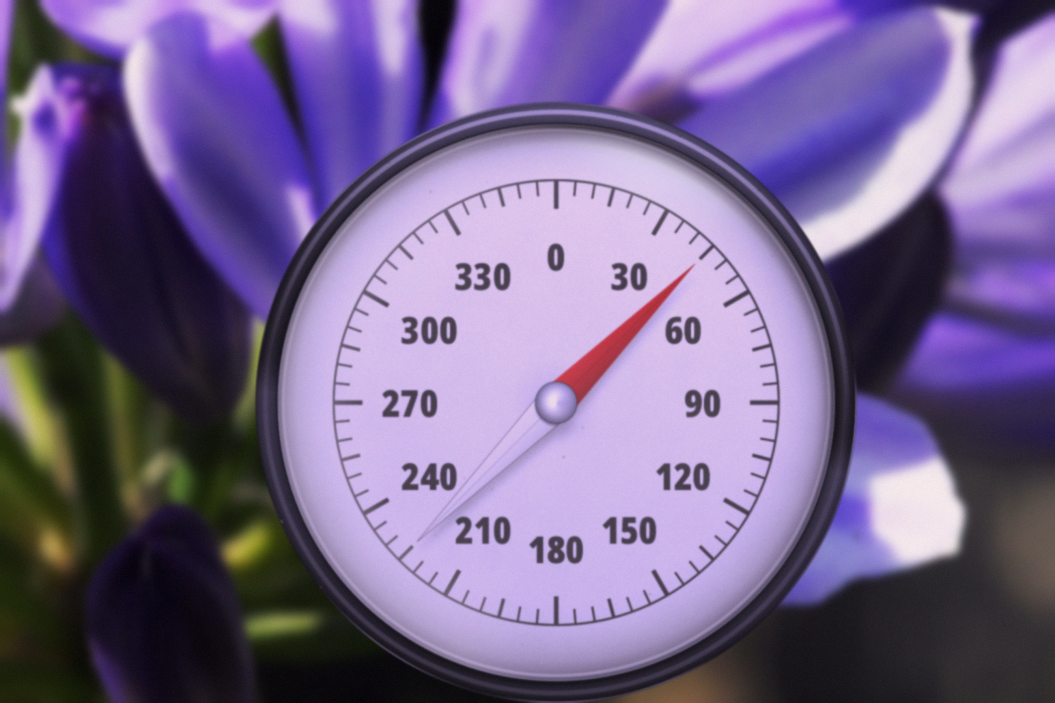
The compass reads 45 °
